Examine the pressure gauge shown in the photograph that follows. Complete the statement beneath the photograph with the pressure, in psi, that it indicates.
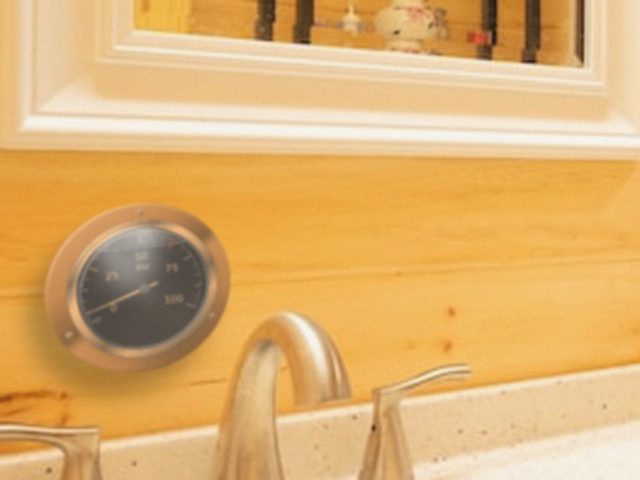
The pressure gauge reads 5 psi
